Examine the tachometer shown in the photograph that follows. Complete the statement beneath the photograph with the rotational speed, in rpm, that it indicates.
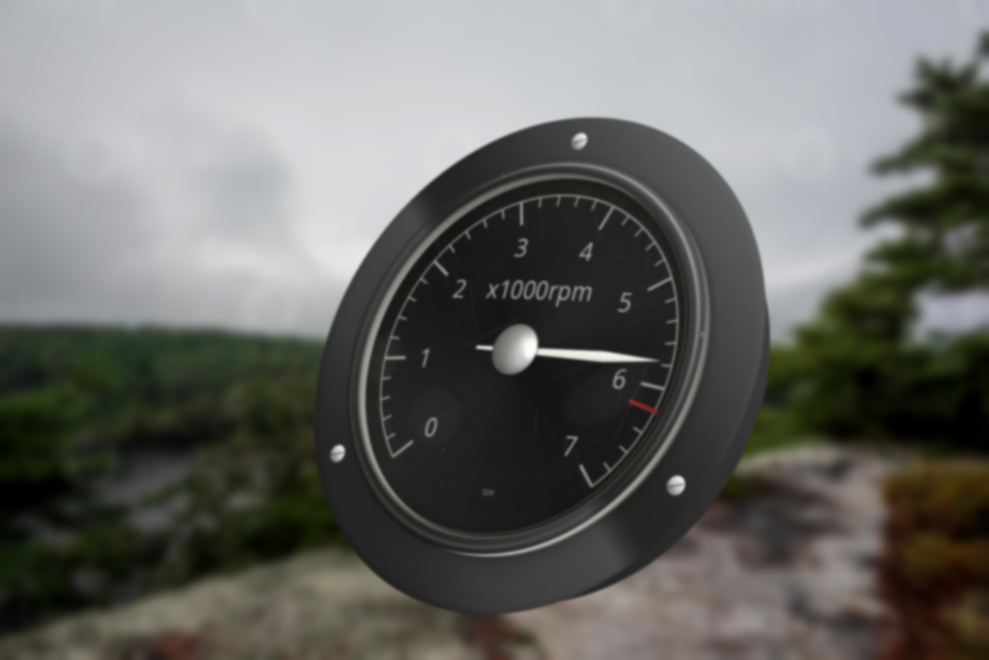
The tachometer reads 5800 rpm
